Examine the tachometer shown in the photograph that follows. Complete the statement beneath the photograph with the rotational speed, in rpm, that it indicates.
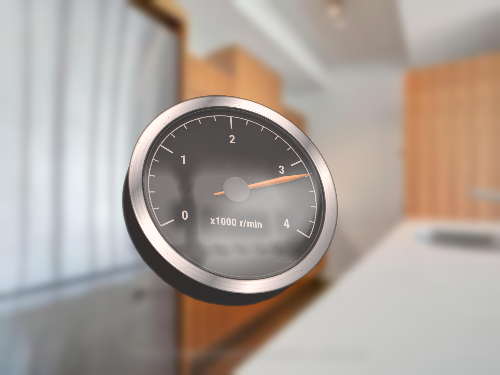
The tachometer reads 3200 rpm
